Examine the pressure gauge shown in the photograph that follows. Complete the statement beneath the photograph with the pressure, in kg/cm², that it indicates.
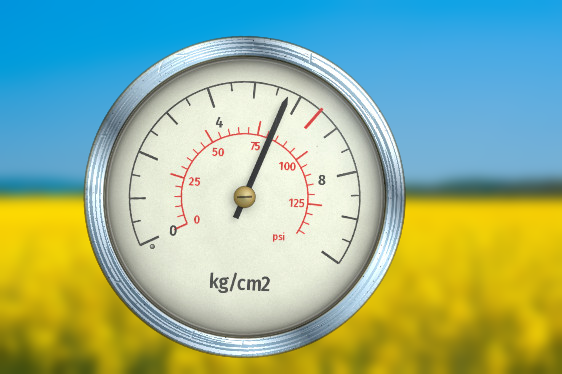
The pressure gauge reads 5.75 kg/cm²
